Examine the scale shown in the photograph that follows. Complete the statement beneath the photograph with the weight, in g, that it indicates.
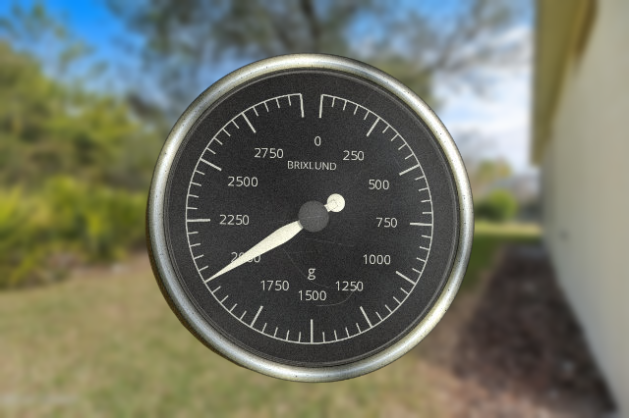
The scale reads 2000 g
